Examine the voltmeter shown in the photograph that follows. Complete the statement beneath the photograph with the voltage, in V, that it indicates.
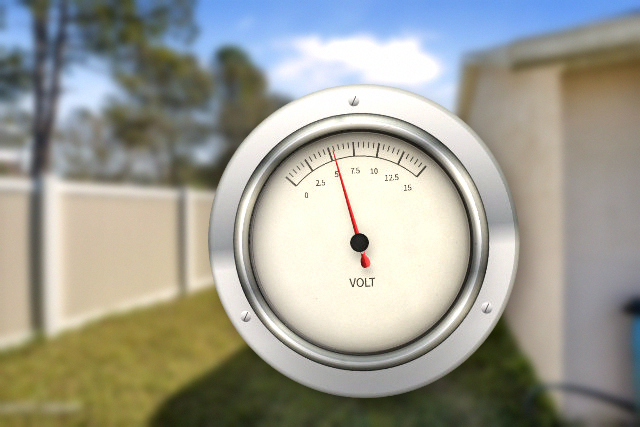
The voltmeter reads 5.5 V
